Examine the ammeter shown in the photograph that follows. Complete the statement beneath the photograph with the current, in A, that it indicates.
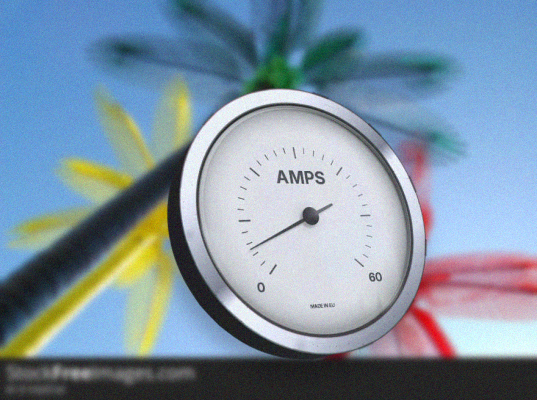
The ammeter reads 5 A
